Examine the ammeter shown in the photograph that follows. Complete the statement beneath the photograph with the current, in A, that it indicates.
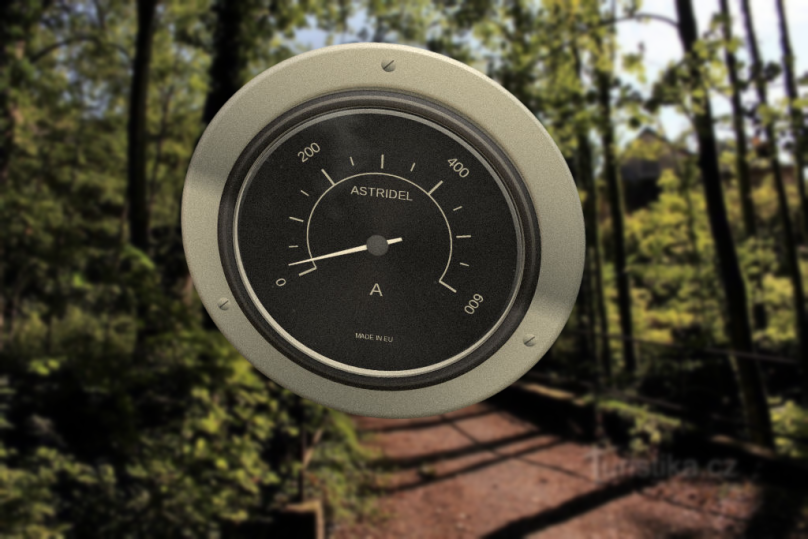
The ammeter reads 25 A
